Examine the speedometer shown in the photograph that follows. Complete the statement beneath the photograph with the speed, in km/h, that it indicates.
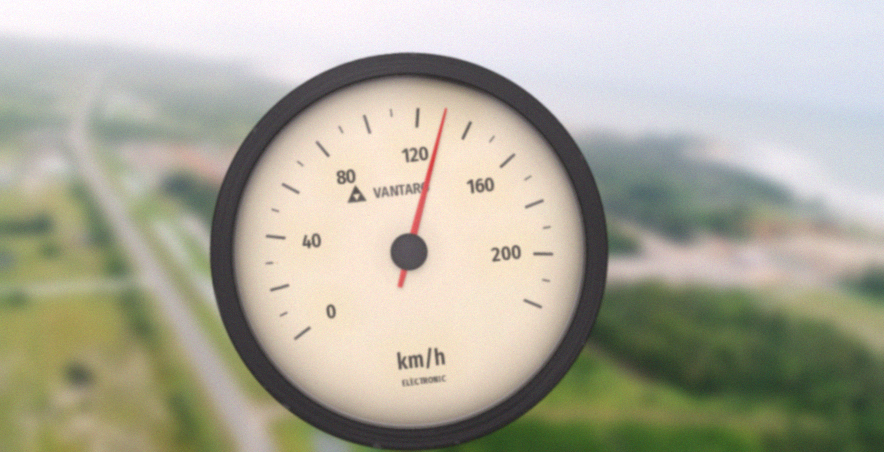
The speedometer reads 130 km/h
